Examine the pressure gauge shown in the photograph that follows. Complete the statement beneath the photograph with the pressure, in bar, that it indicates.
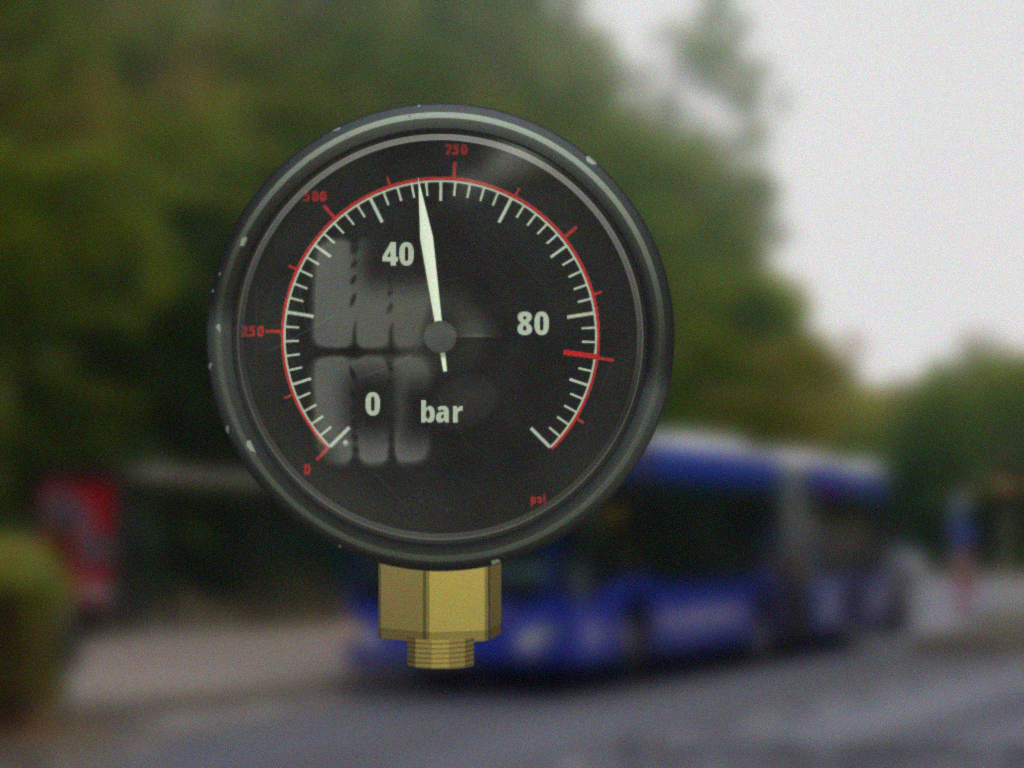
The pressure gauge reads 47 bar
